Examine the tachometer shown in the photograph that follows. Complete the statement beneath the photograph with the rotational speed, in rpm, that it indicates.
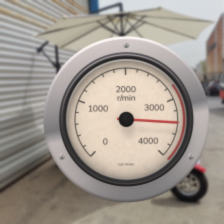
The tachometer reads 3400 rpm
